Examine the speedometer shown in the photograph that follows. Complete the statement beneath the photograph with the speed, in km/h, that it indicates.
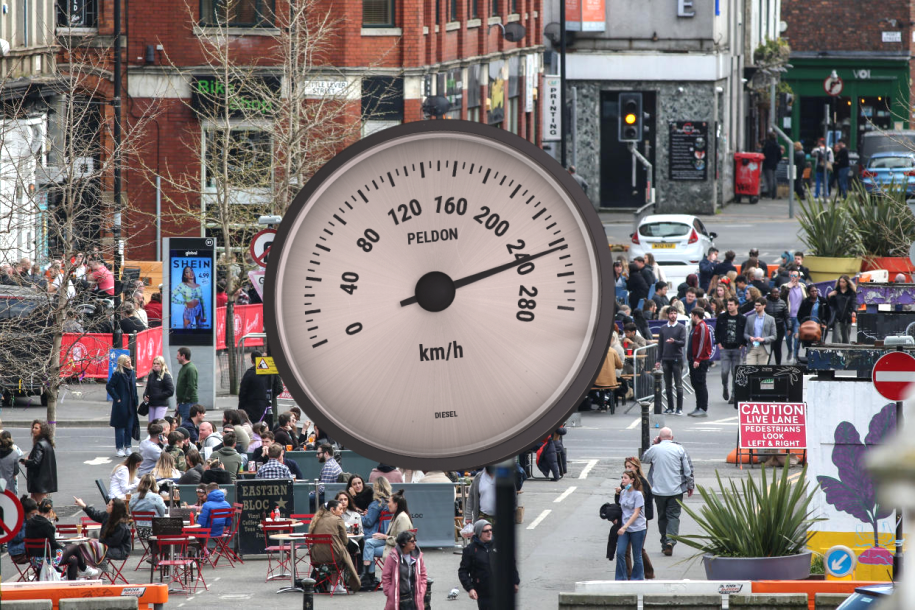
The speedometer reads 245 km/h
